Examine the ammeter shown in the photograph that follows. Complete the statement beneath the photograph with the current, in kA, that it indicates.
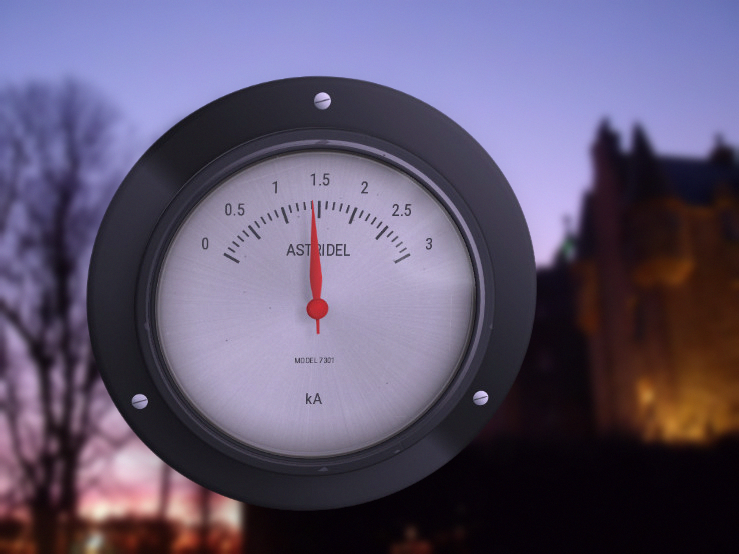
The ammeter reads 1.4 kA
